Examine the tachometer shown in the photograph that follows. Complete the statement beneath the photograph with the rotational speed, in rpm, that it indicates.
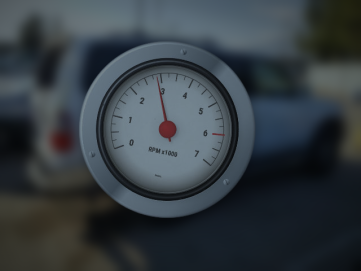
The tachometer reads 2875 rpm
